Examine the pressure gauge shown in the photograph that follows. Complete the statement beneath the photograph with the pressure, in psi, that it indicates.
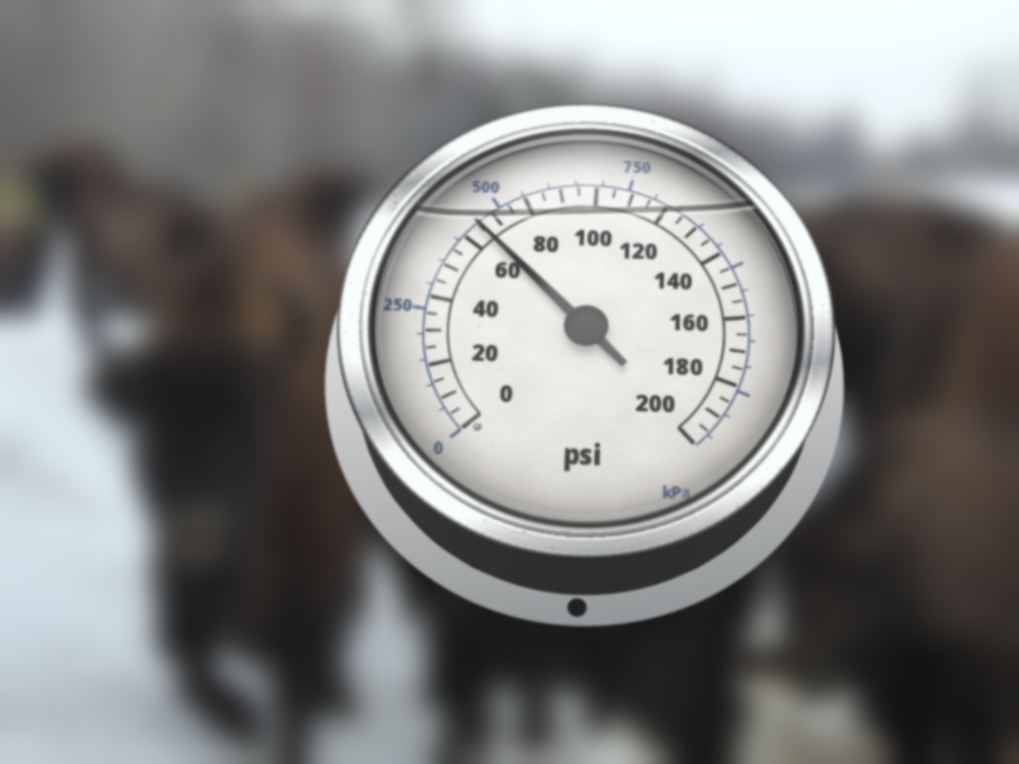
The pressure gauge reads 65 psi
